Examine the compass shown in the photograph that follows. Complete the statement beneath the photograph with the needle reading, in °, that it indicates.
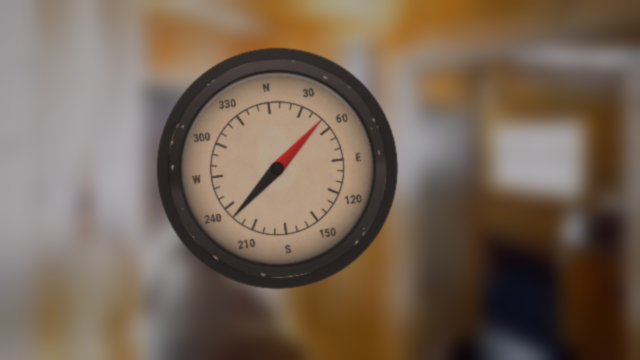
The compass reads 50 °
